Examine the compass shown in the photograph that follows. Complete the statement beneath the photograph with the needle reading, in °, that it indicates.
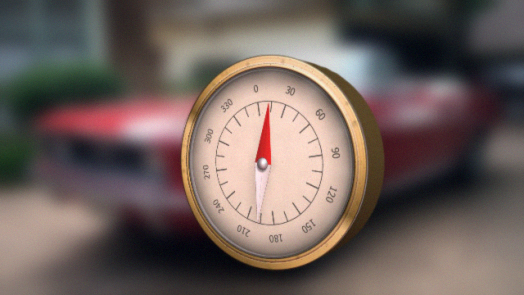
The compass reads 15 °
